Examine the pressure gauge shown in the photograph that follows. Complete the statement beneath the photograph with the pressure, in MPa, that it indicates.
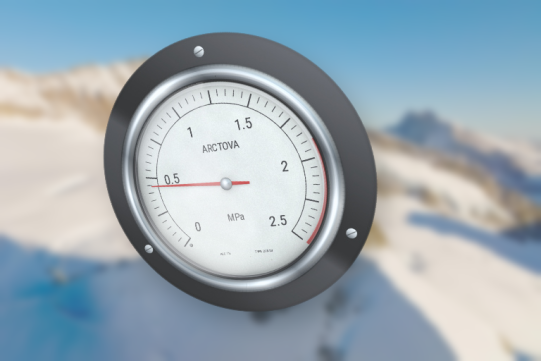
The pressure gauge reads 0.45 MPa
